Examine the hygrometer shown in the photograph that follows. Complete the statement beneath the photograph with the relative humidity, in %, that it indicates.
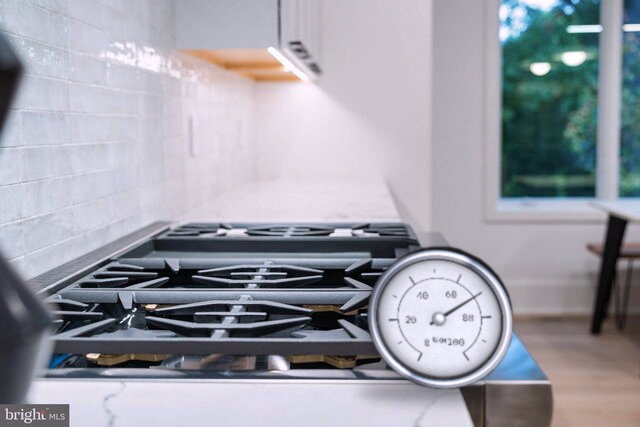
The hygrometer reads 70 %
